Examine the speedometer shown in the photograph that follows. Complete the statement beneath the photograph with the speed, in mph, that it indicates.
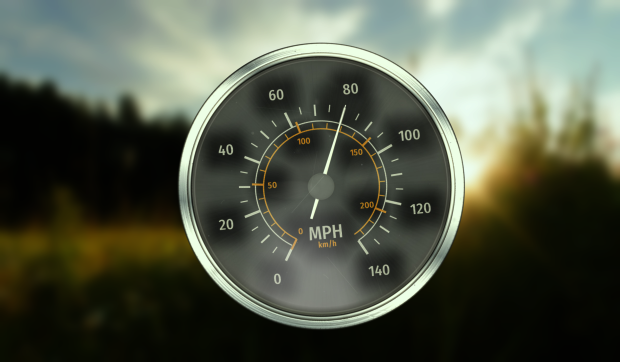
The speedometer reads 80 mph
